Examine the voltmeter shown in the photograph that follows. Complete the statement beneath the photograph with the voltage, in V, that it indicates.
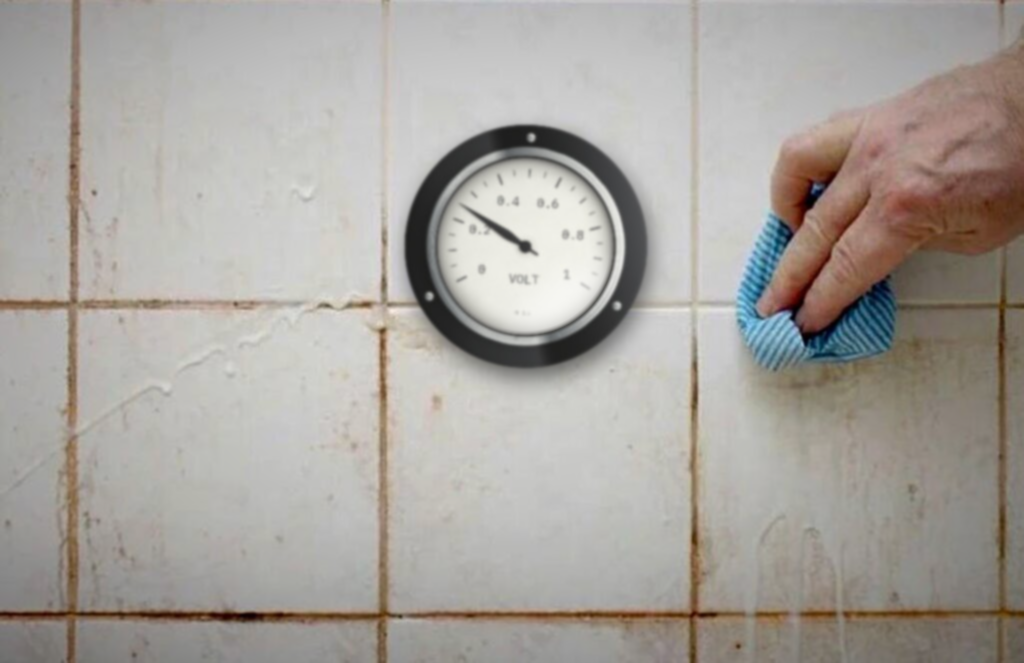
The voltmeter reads 0.25 V
